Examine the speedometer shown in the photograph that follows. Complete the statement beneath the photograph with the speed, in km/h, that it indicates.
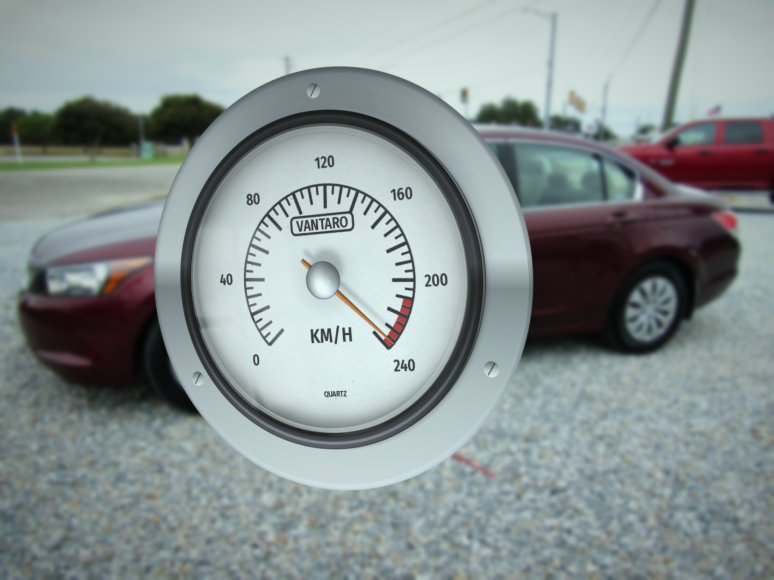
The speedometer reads 235 km/h
